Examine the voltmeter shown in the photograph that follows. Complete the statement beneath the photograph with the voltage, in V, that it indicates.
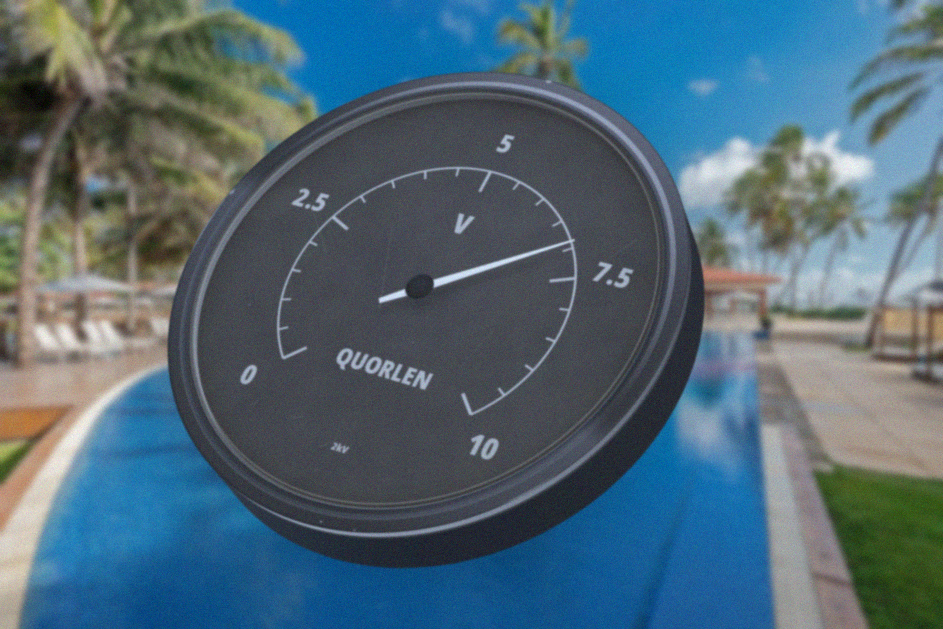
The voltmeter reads 7 V
